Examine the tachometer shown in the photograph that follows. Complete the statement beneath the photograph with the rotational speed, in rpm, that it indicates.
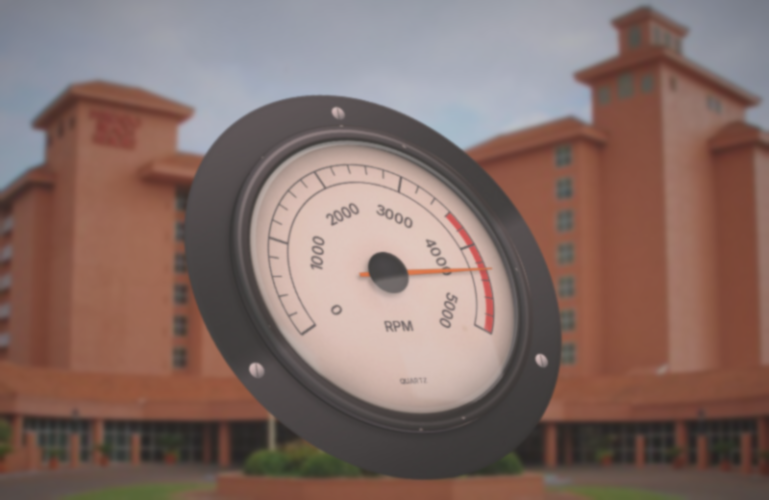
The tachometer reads 4300 rpm
